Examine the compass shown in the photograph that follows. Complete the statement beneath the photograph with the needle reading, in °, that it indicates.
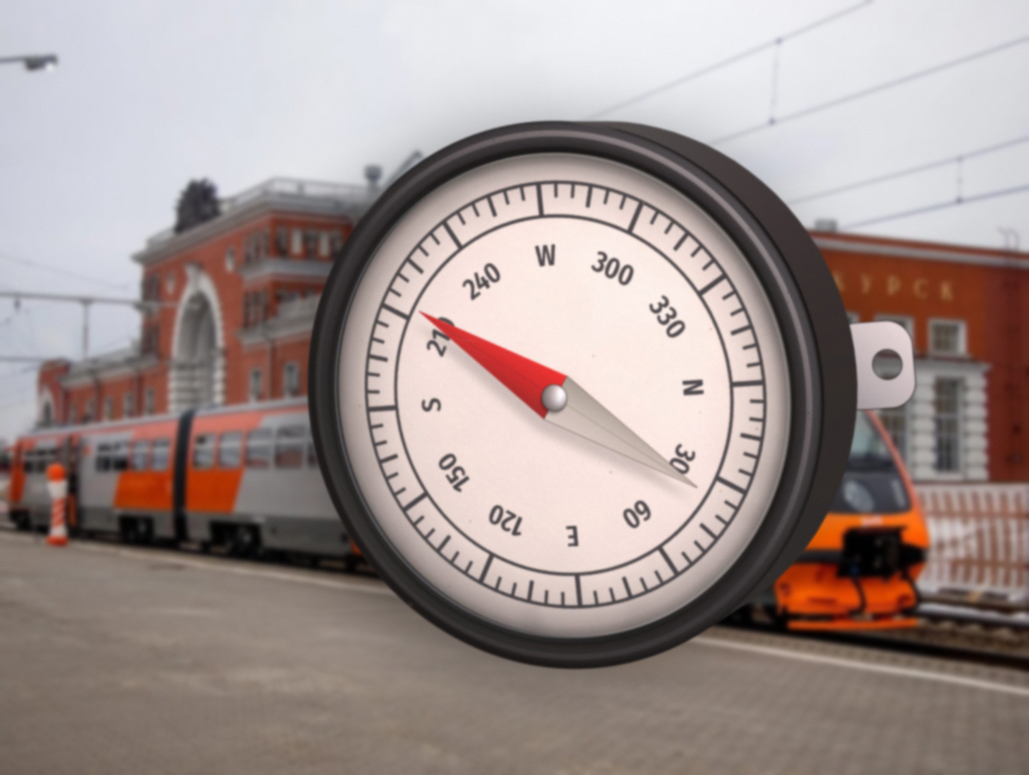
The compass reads 215 °
